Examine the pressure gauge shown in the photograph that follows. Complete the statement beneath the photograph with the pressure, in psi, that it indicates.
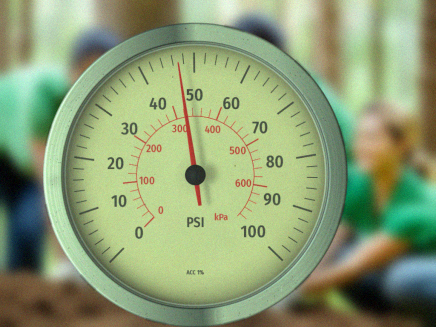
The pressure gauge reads 47 psi
